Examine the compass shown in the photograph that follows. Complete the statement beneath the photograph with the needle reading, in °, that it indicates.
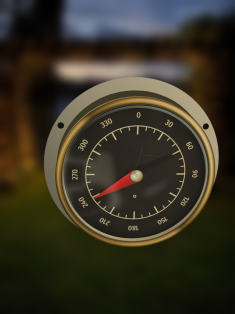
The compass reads 240 °
